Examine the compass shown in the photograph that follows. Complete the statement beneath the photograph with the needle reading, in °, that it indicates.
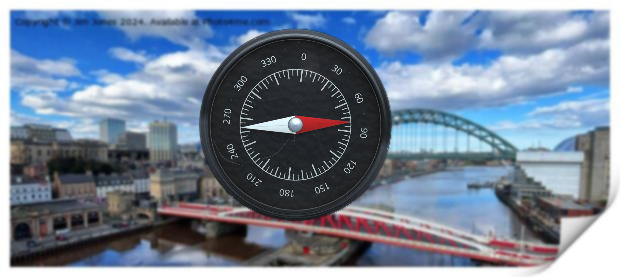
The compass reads 80 °
